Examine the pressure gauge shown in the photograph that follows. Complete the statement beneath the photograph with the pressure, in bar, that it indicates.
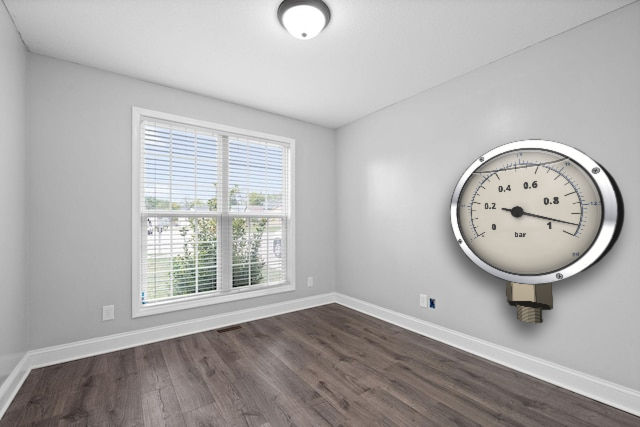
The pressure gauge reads 0.95 bar
